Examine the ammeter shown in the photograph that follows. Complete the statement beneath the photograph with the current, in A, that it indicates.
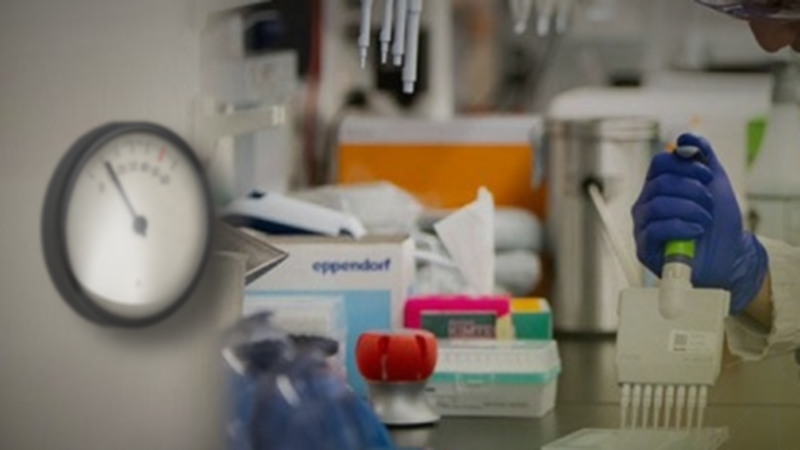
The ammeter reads 10 A
